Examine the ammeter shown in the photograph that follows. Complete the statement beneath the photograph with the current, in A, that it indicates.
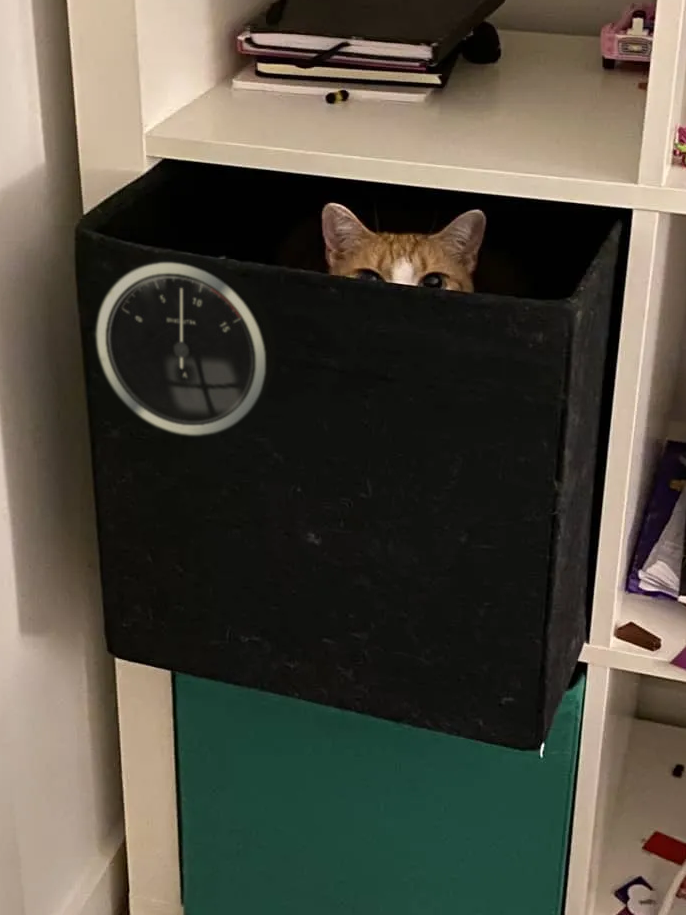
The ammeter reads 8 A
